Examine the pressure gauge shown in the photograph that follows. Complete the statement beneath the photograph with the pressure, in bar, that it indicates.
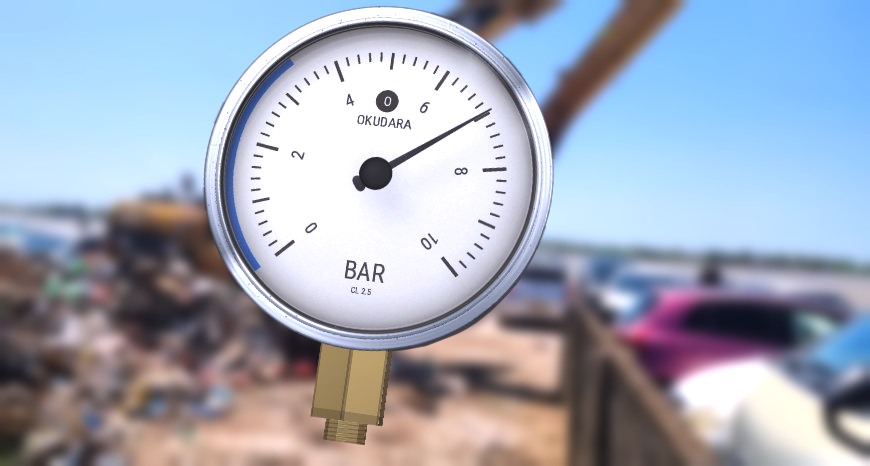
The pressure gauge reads 7 bar
